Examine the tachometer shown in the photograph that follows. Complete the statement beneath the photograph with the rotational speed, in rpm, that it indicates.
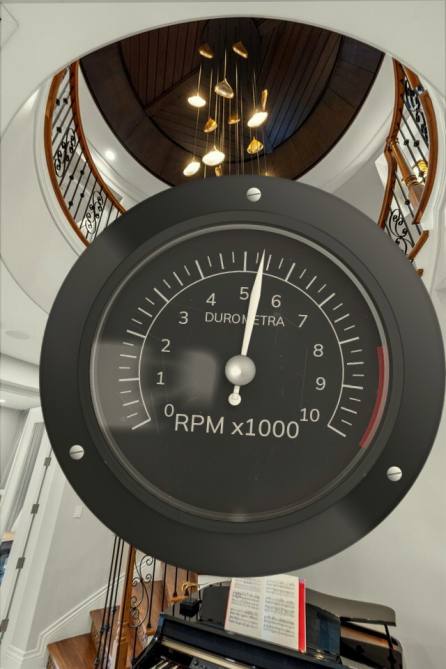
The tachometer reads 5375 rpm
